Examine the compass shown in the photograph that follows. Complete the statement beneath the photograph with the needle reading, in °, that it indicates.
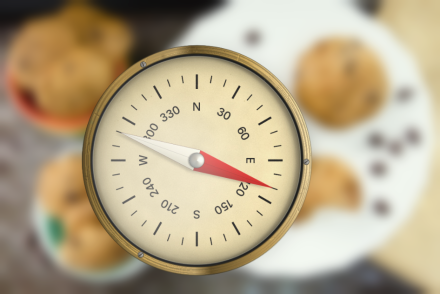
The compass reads 110 °
